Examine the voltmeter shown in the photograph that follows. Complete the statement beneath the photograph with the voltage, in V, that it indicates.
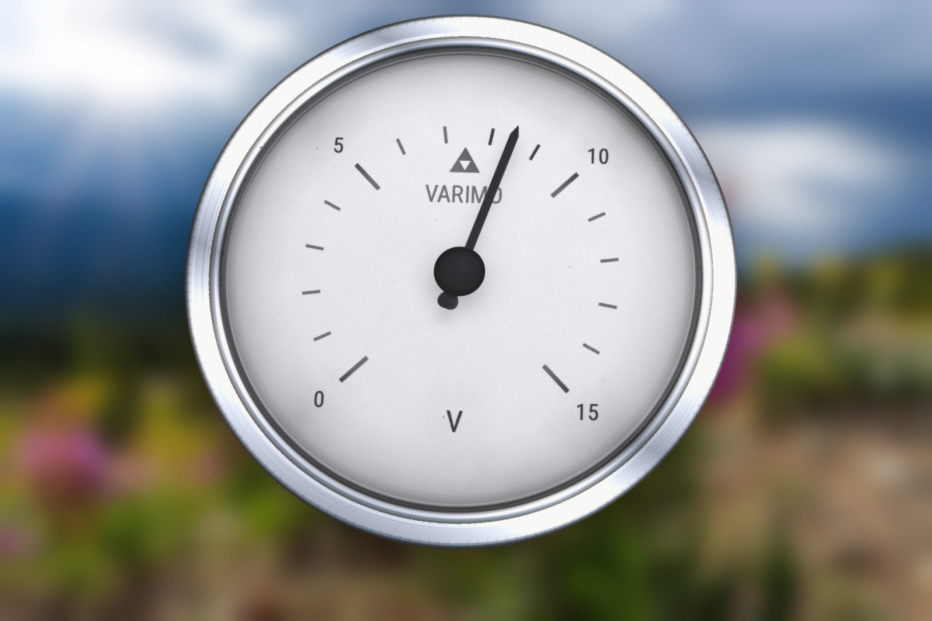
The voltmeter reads 8.5 V
